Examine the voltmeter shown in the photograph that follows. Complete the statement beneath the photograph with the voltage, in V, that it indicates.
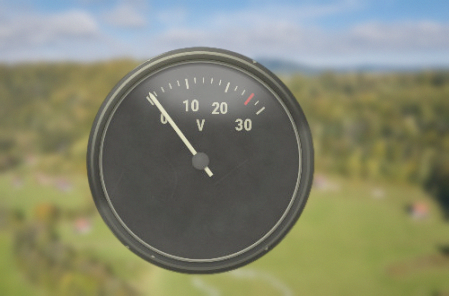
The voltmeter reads 1 V
